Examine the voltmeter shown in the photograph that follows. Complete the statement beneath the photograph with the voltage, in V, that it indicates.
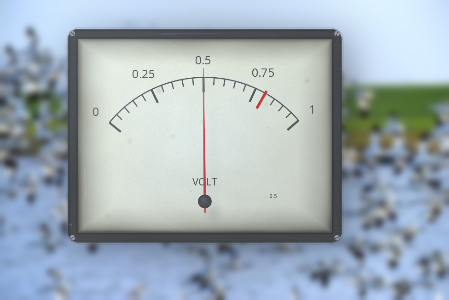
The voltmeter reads 0.5 V
